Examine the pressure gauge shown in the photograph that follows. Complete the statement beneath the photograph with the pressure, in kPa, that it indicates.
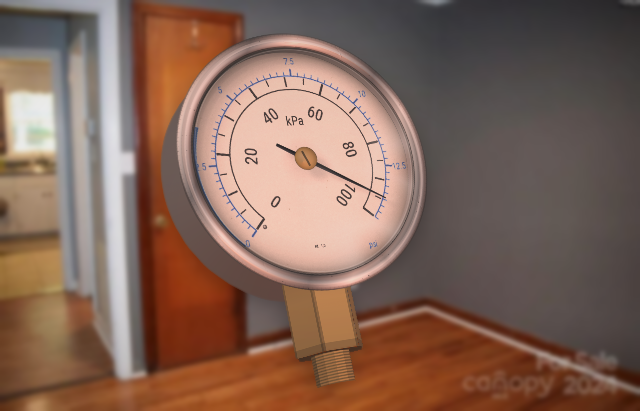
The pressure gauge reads 95 kPa
